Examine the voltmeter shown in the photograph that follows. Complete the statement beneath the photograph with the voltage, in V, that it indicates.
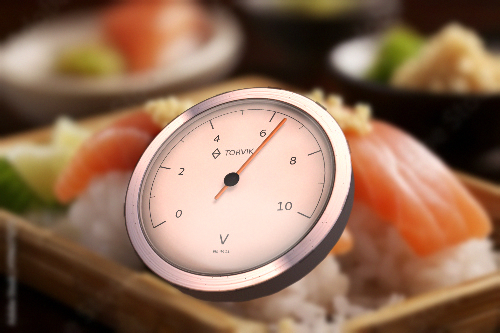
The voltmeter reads 6.5 V
